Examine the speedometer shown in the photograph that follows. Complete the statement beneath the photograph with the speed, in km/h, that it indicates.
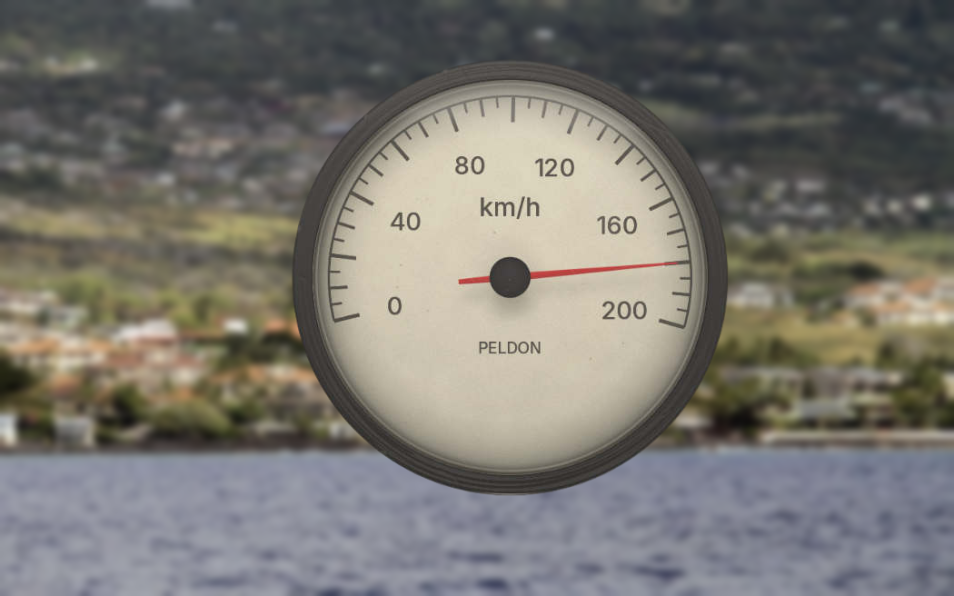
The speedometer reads 180 km/h
